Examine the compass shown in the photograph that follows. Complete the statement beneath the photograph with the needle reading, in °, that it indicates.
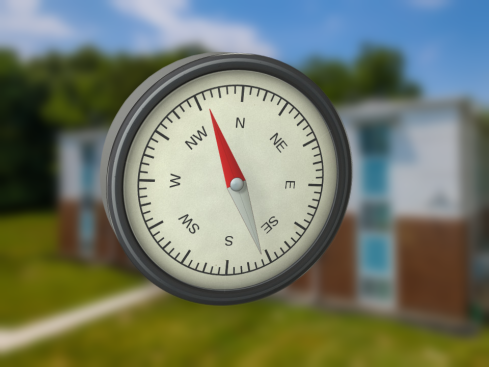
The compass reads 335 °
